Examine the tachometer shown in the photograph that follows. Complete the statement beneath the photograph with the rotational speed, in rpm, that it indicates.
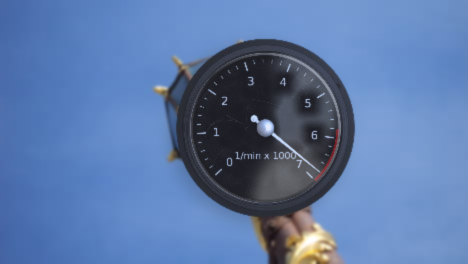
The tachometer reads 6800 rpm
